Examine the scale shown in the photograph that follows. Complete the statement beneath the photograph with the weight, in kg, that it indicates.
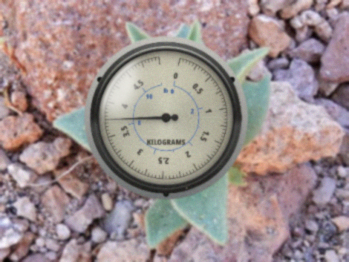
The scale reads 3.75 kg
